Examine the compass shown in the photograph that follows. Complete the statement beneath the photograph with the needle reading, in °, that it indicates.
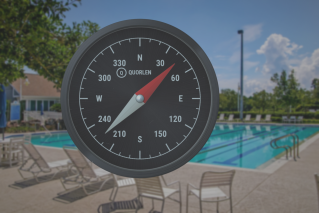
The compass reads 45 °
